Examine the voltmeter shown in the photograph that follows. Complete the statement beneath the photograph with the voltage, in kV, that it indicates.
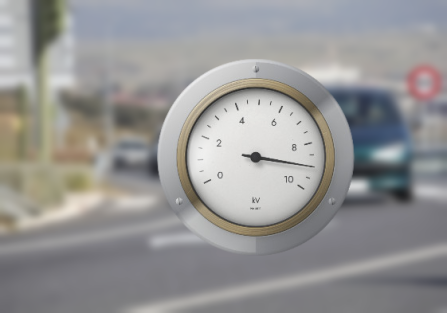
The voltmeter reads 9 kV
